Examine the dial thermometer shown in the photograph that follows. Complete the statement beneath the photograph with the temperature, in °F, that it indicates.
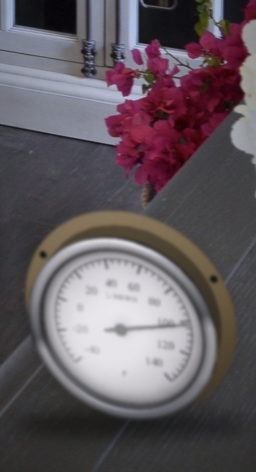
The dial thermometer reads 100 °F
